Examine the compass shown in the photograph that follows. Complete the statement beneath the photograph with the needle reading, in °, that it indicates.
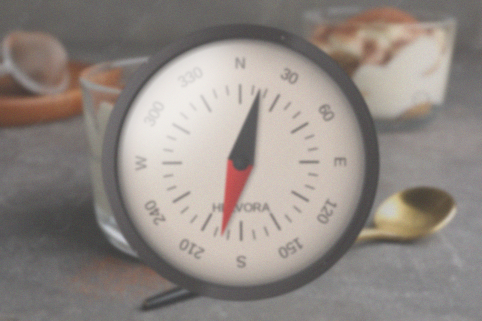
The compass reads 195 °
